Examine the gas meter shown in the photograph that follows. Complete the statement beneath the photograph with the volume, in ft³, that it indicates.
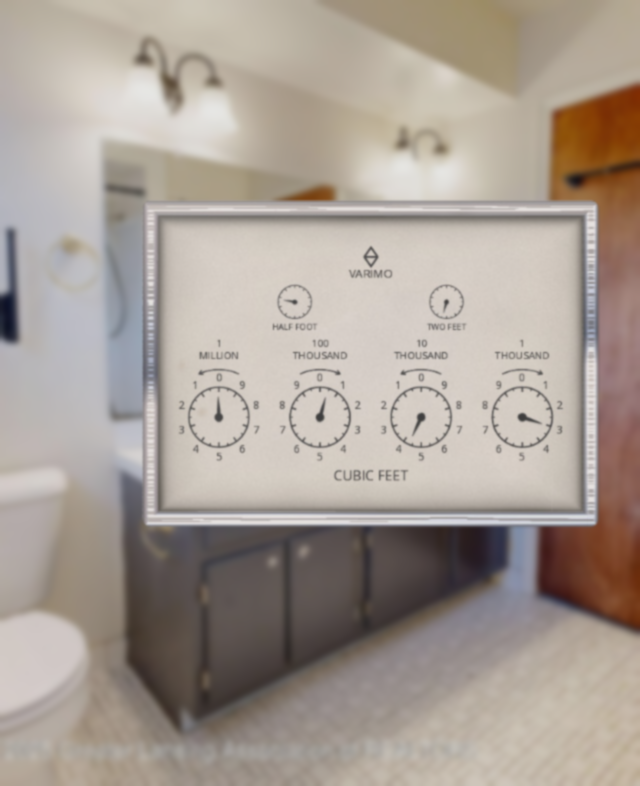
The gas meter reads 4300 ft³
